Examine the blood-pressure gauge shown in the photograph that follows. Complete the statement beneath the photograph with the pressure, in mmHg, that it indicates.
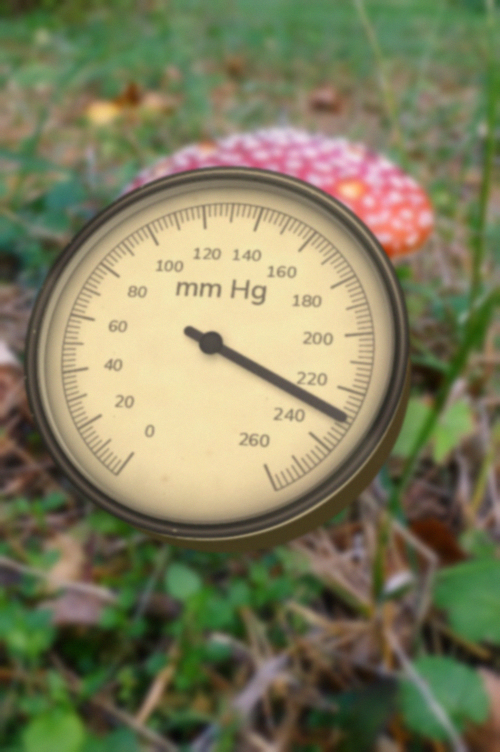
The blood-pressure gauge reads 230 mmHg
